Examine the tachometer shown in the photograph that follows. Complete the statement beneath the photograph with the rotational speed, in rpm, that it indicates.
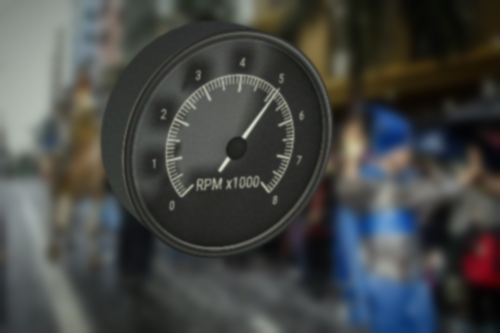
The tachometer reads 5000 rpm
